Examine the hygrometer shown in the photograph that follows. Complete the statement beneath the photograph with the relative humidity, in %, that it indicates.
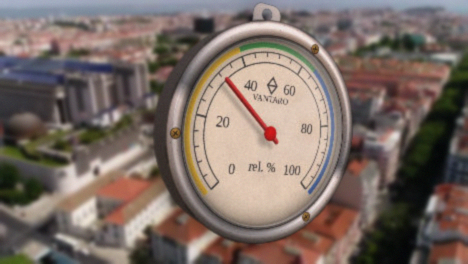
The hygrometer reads 32 %
